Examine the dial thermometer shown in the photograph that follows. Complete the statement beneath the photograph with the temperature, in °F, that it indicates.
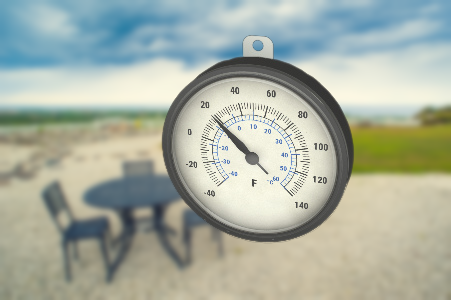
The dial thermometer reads 20 °F
